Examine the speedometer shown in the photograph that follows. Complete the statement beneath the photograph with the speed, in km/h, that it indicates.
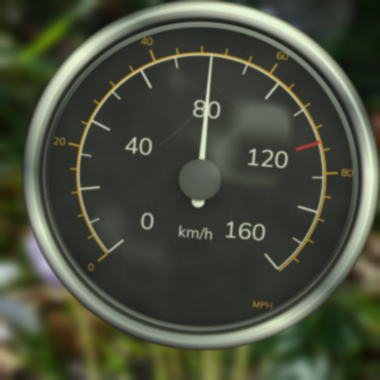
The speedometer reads 80 km/h
